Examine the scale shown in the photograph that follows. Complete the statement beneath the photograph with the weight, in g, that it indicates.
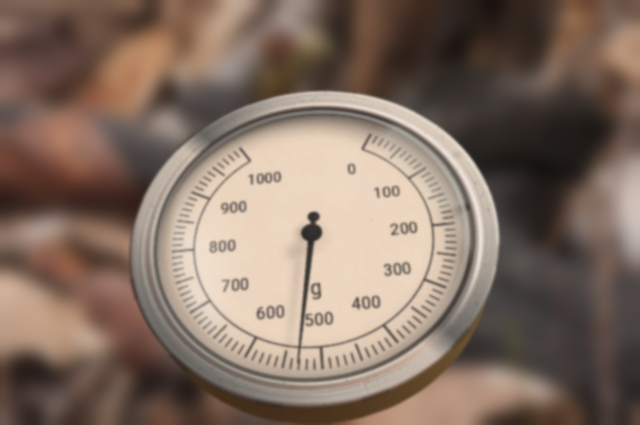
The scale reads 530 g
